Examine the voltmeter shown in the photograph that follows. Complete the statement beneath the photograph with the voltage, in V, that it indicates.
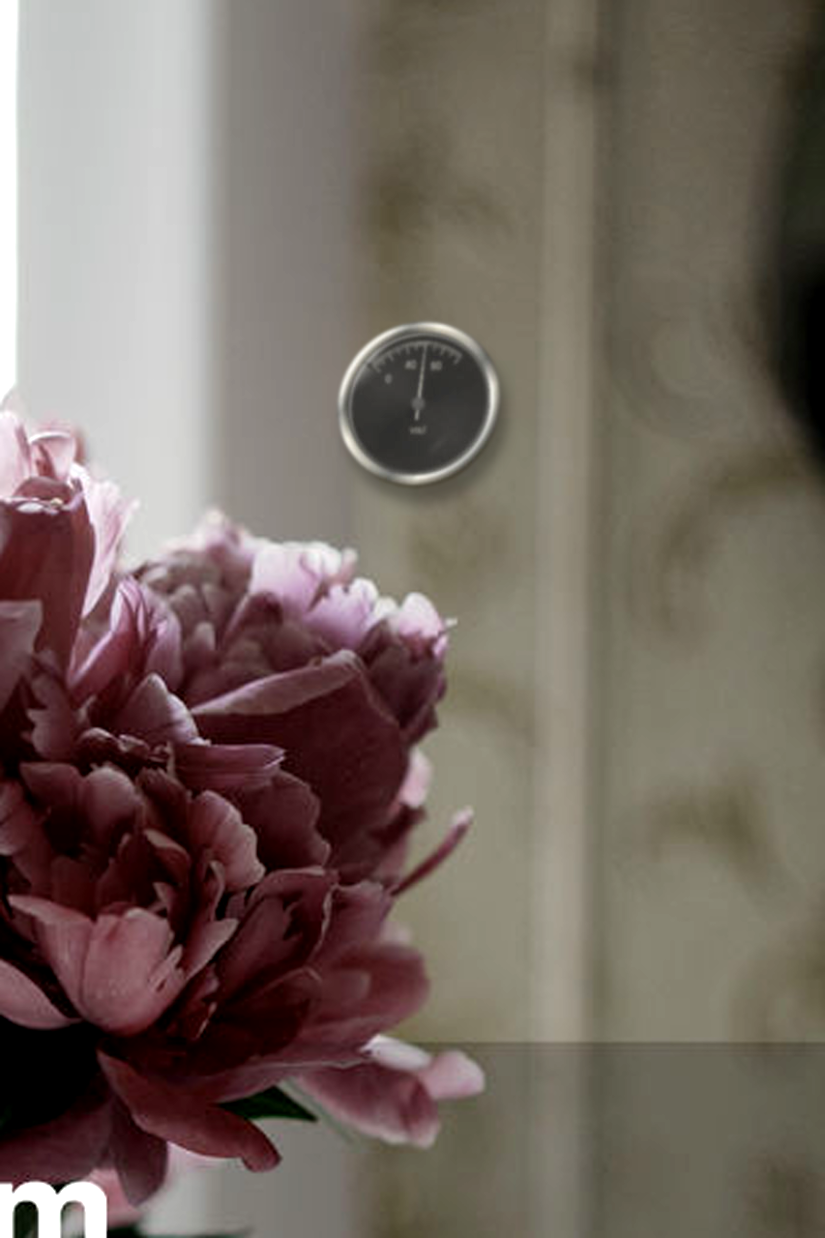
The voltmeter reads 60 V
